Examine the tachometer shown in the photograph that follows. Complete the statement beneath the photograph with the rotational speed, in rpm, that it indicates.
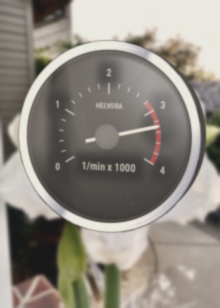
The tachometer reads 3300 rpm
